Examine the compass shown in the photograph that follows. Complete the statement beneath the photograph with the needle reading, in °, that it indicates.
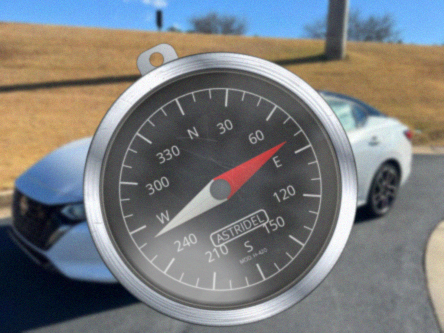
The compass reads 80 °
